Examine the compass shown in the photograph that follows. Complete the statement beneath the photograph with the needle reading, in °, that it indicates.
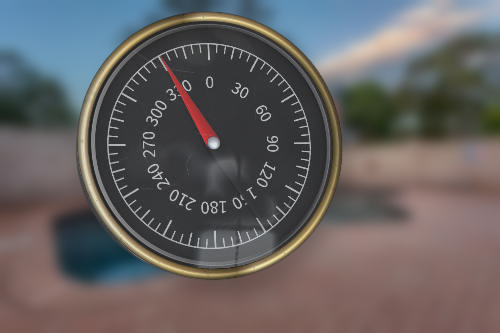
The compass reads 330 °
